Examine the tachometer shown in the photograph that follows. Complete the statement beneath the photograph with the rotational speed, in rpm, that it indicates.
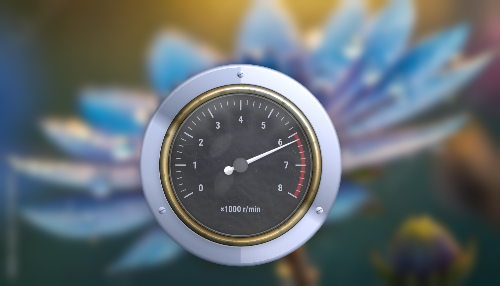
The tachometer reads 6200 rpm
